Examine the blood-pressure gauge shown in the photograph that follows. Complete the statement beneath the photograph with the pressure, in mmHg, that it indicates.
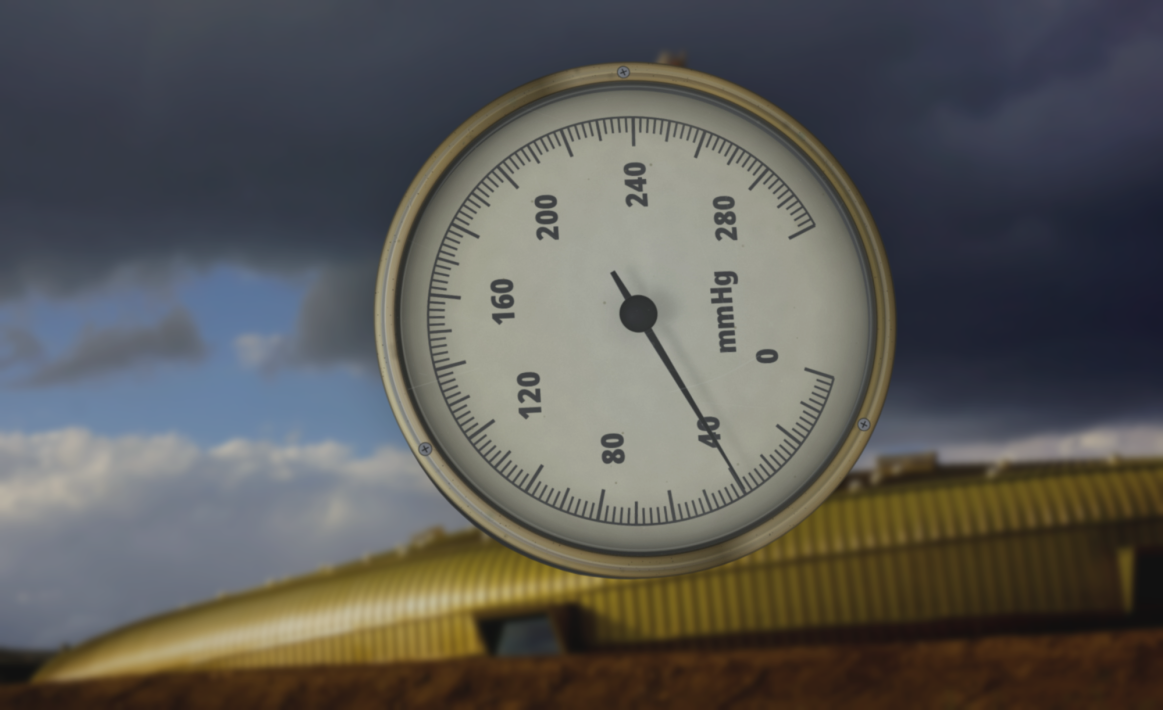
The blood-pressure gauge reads 40 mmHg
